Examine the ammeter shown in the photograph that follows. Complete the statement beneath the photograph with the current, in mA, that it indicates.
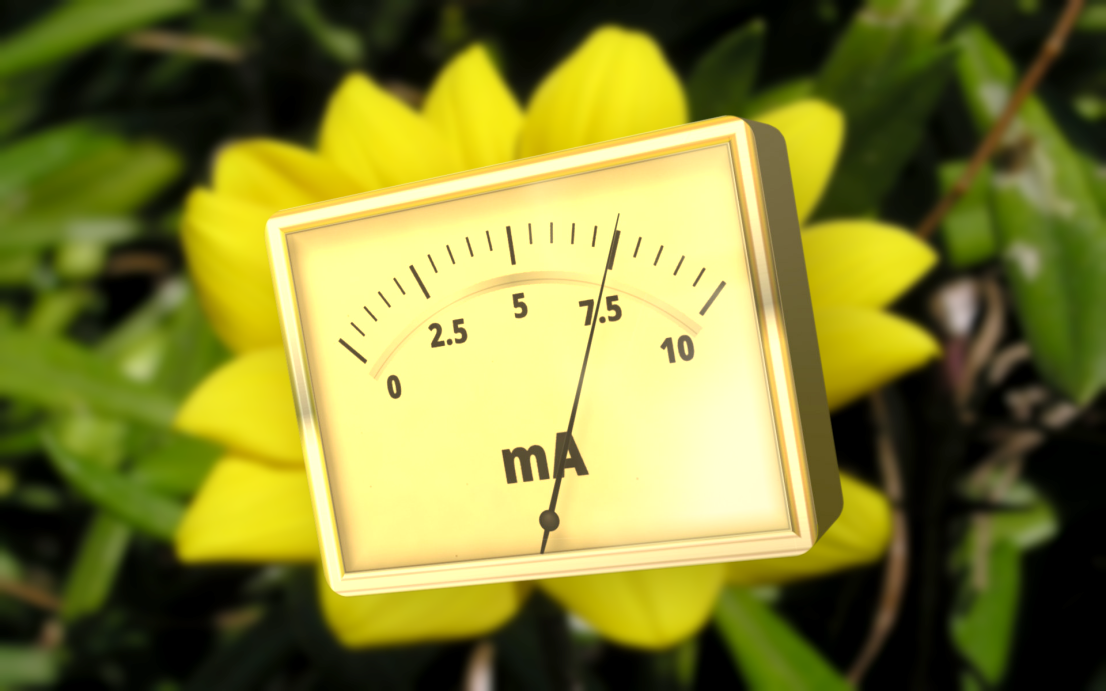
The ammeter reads 7.5 mA
